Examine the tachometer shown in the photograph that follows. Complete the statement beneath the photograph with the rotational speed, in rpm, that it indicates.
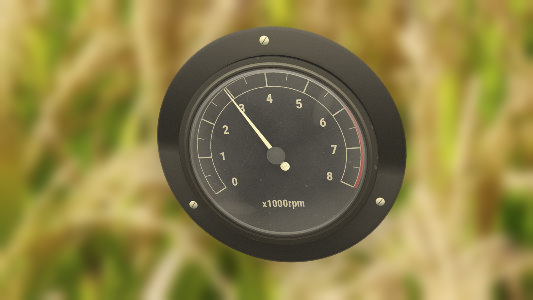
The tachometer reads 3000 rpm
